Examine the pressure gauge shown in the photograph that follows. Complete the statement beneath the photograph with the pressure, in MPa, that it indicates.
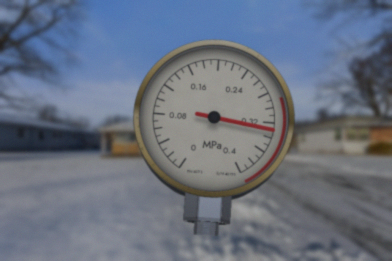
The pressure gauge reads 0.33 MPa
